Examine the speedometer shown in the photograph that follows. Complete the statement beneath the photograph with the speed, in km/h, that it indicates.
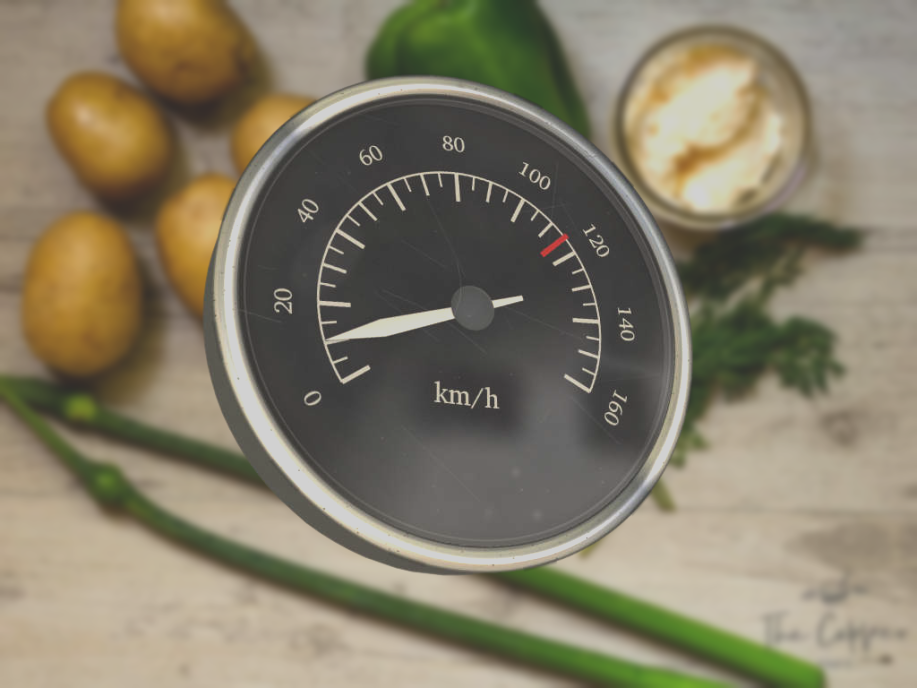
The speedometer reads 10 km/h
